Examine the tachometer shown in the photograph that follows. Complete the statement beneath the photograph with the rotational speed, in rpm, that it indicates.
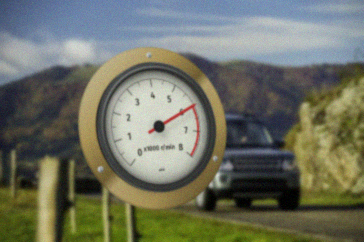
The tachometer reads 6000 rpm
